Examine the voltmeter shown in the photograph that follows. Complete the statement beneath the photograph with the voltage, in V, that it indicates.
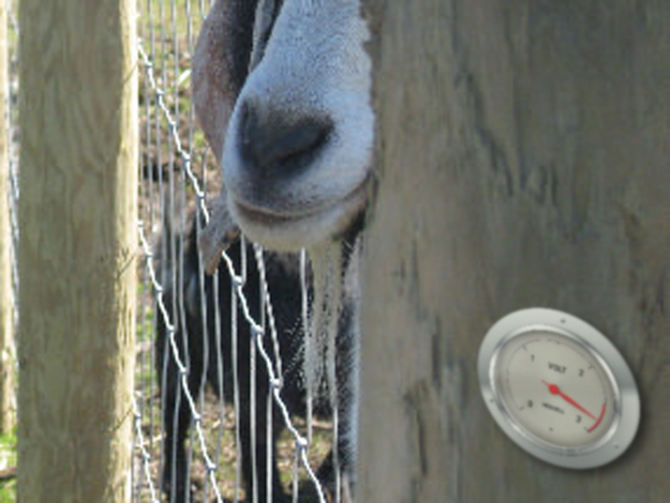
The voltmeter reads 2.75 V
